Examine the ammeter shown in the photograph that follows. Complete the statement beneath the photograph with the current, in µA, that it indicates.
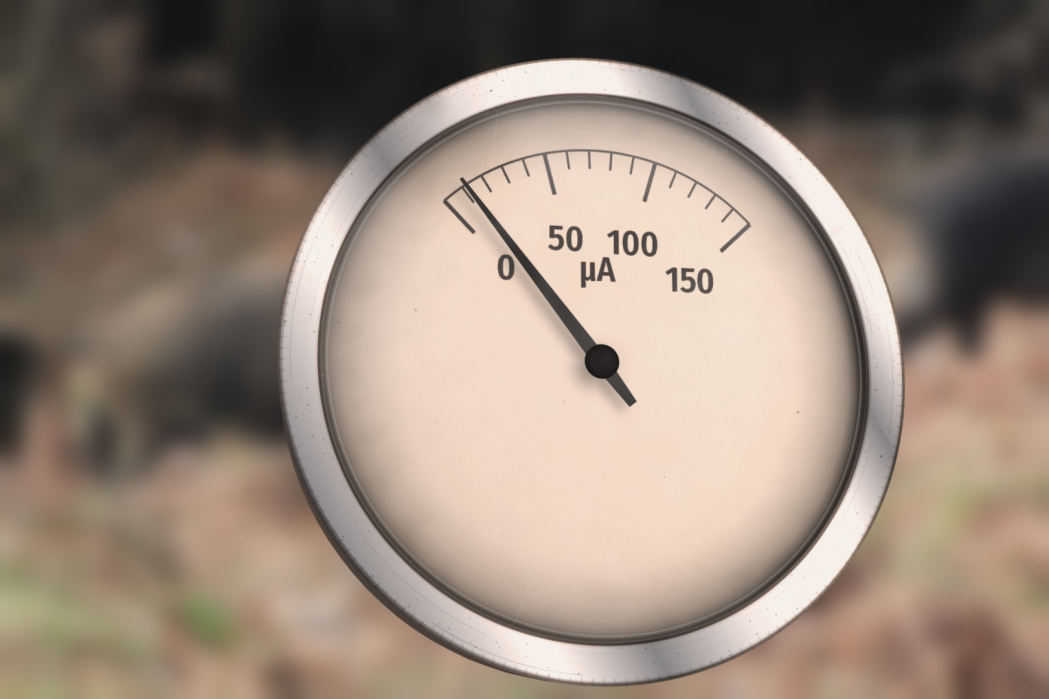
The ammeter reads 10 µA
